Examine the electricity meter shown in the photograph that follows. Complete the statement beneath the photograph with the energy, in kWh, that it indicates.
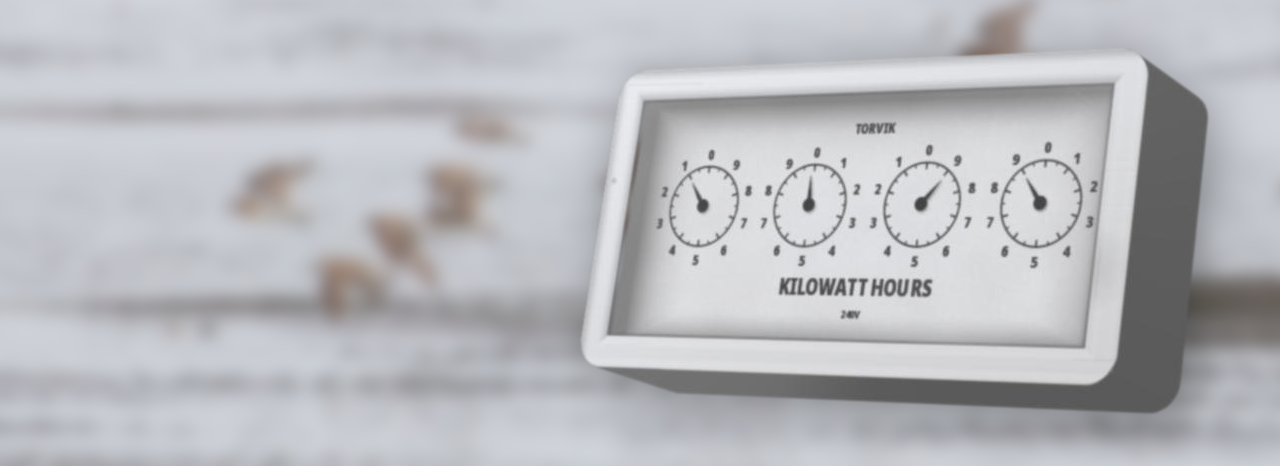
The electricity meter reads 989 kWh
